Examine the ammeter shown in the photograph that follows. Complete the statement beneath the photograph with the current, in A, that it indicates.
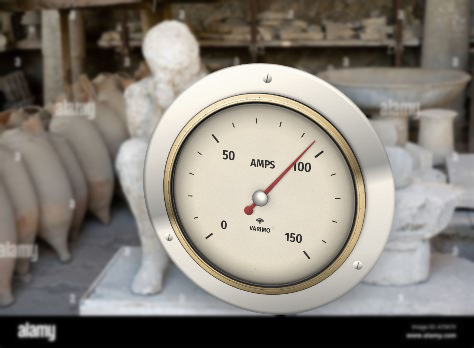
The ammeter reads 95 A
